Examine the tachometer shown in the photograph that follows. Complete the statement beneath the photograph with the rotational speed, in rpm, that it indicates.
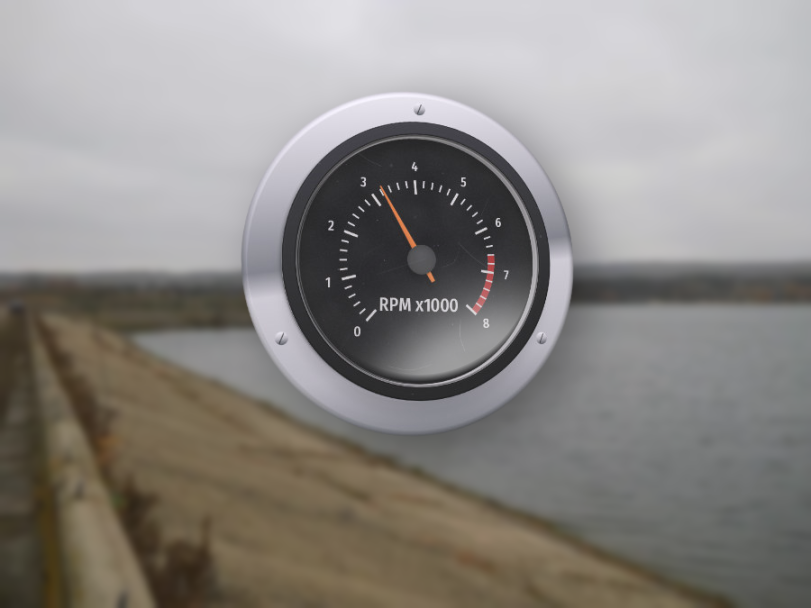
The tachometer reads 3200 rpm
